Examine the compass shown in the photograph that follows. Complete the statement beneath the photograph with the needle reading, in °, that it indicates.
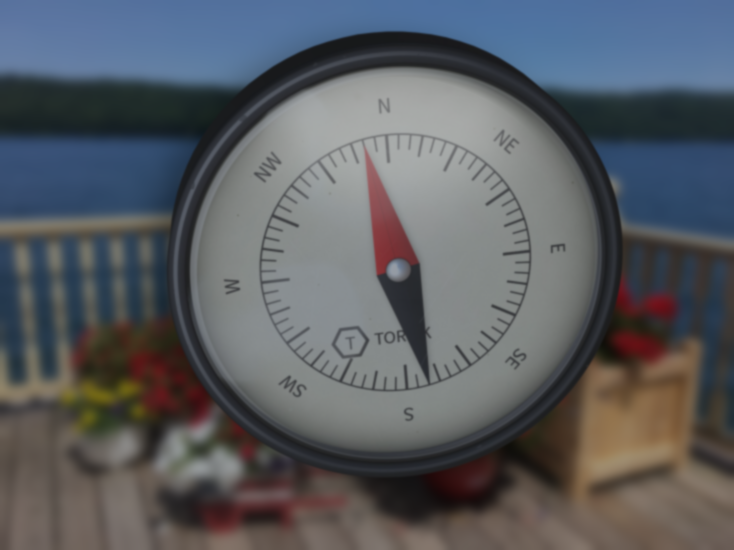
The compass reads 350 °
